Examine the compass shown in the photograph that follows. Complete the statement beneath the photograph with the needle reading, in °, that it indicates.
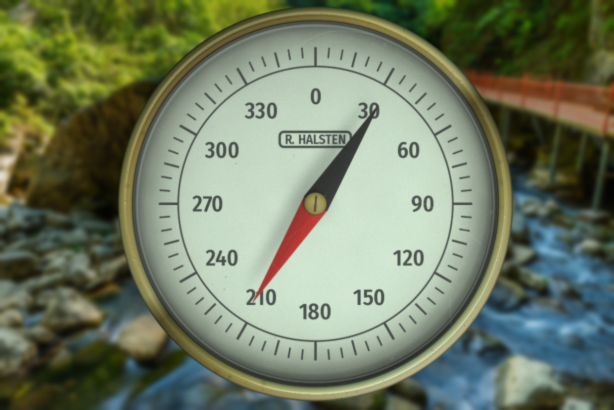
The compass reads 212.5 °
